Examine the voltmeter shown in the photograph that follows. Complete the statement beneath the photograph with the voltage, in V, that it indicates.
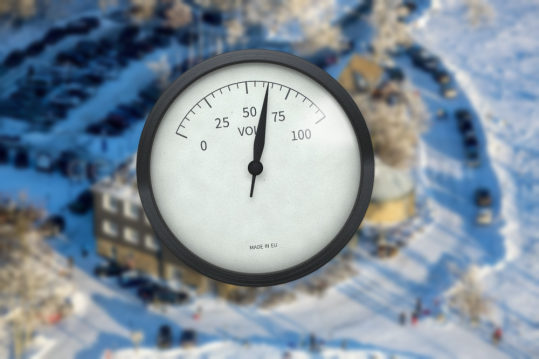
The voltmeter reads 62.5 V
